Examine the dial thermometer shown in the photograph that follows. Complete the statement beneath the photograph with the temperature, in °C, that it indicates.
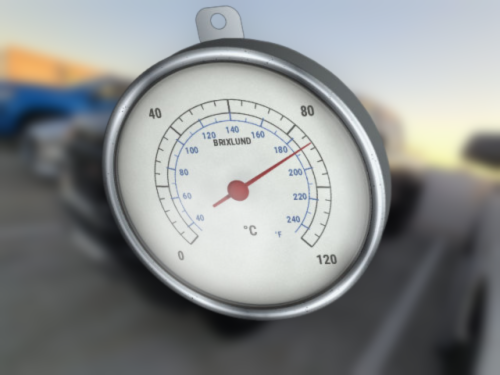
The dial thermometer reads 86 °C
